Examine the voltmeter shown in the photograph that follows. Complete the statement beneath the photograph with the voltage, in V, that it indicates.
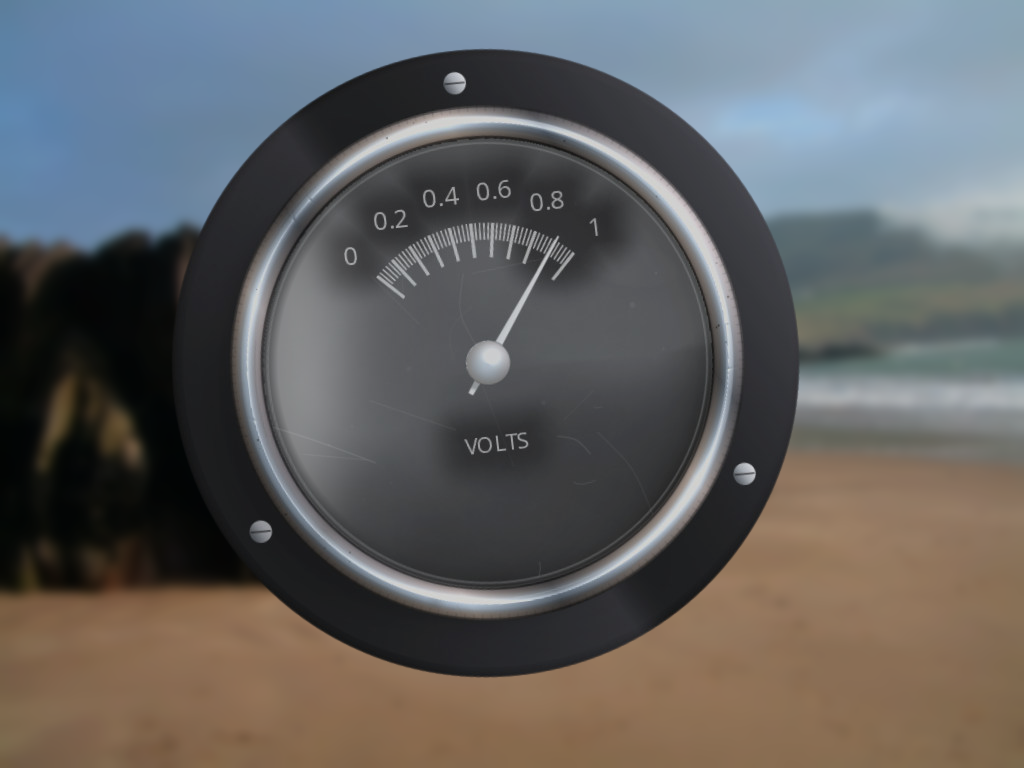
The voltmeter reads 0.9 V
